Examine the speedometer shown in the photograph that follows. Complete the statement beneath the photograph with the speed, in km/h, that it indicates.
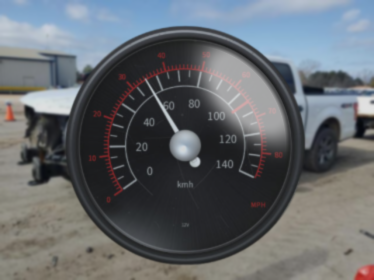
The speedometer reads 55 km/h
